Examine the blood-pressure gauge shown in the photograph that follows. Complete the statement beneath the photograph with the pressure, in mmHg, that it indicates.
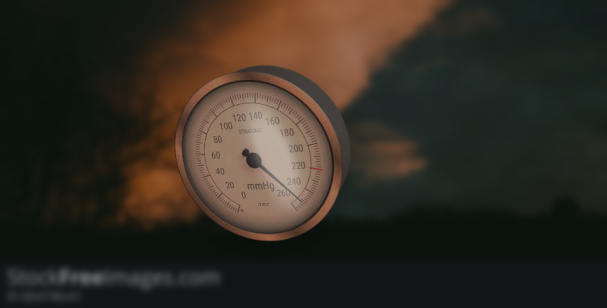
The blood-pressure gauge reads 250 mmHg
